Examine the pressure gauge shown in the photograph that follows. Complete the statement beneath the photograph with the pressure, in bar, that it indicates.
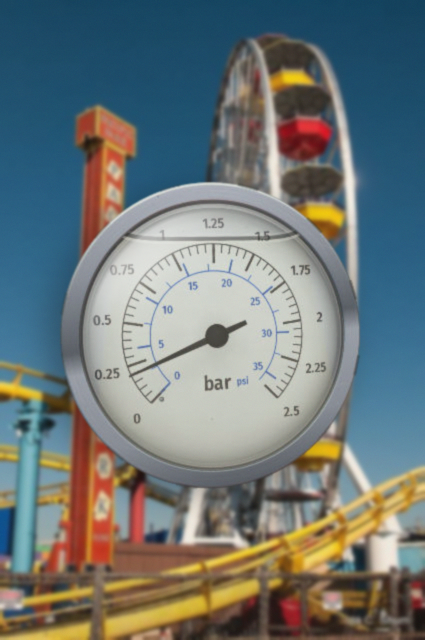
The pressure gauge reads 0.2 bar
